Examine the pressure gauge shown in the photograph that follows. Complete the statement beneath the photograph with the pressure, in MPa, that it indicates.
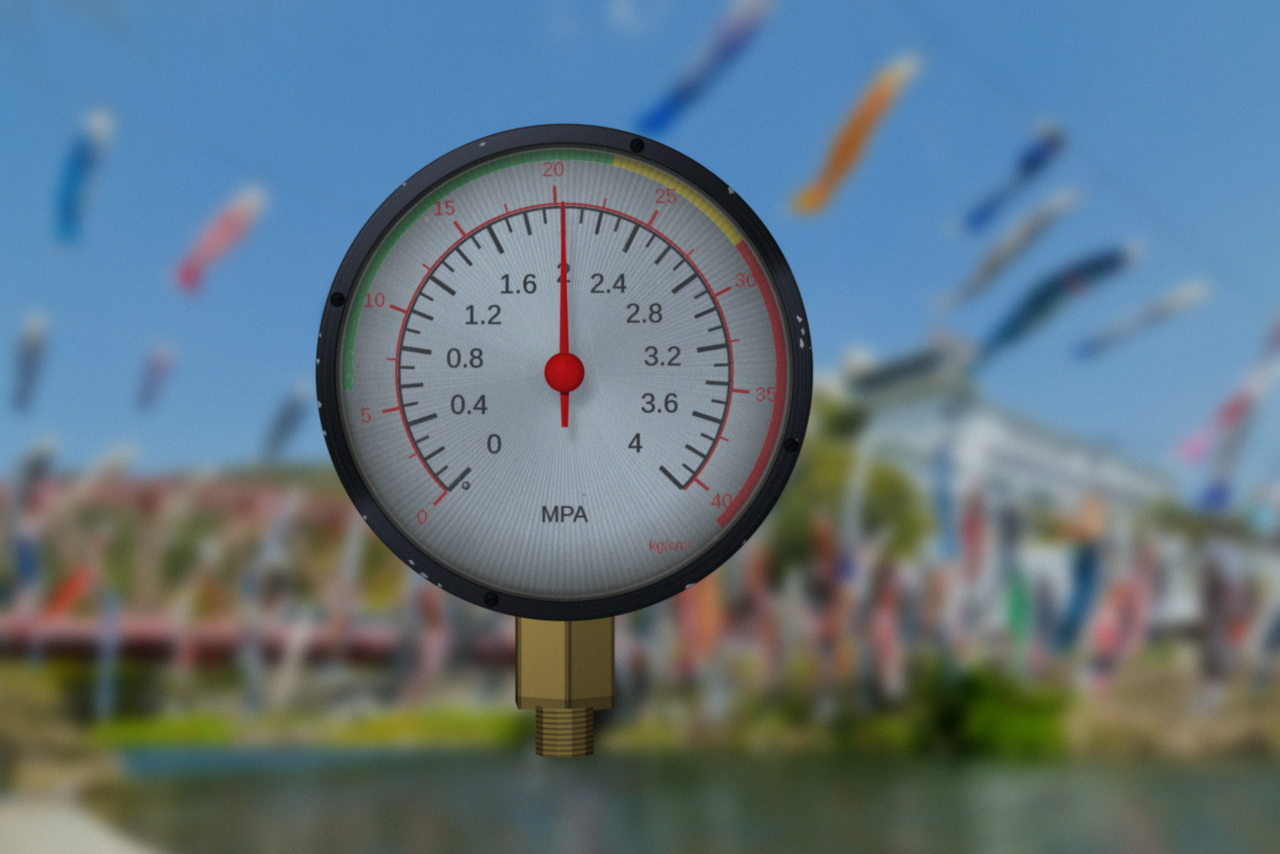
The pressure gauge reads 2 MPa
